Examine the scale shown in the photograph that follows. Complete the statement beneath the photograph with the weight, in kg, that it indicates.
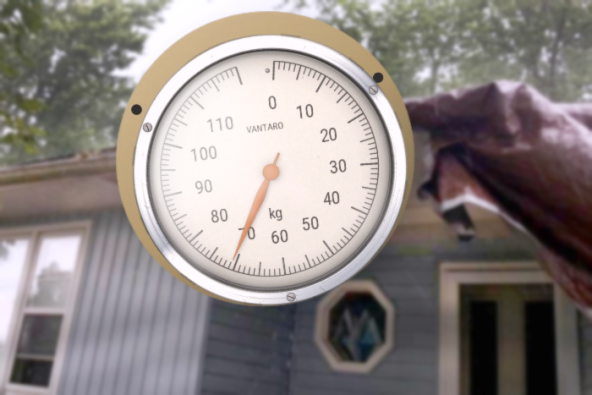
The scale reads 71 kg
